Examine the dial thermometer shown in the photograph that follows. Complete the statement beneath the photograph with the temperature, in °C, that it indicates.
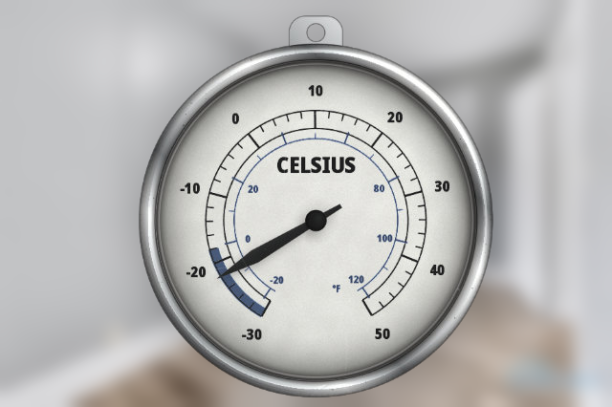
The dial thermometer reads -22 °C
